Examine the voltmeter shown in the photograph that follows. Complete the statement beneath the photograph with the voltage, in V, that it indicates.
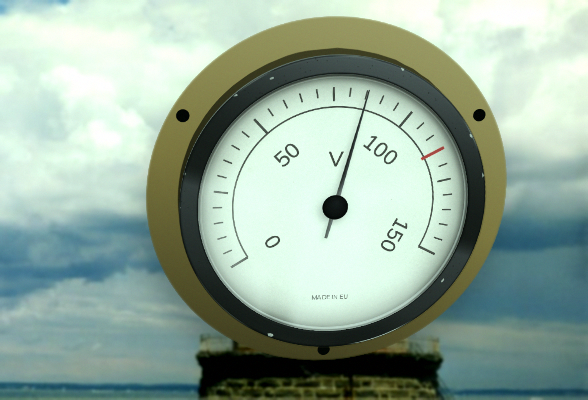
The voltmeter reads 85 V
